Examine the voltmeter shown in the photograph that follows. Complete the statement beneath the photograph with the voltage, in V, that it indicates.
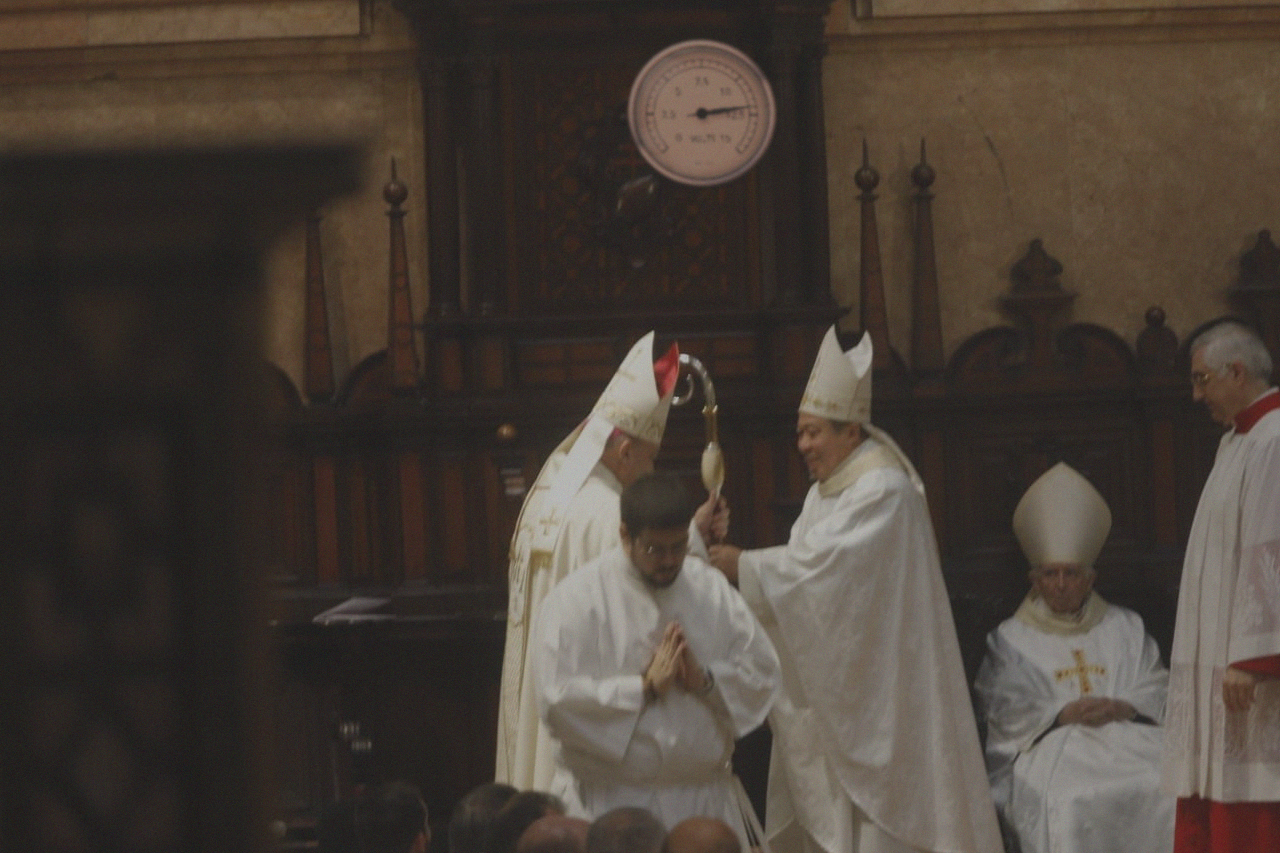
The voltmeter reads 12 V
